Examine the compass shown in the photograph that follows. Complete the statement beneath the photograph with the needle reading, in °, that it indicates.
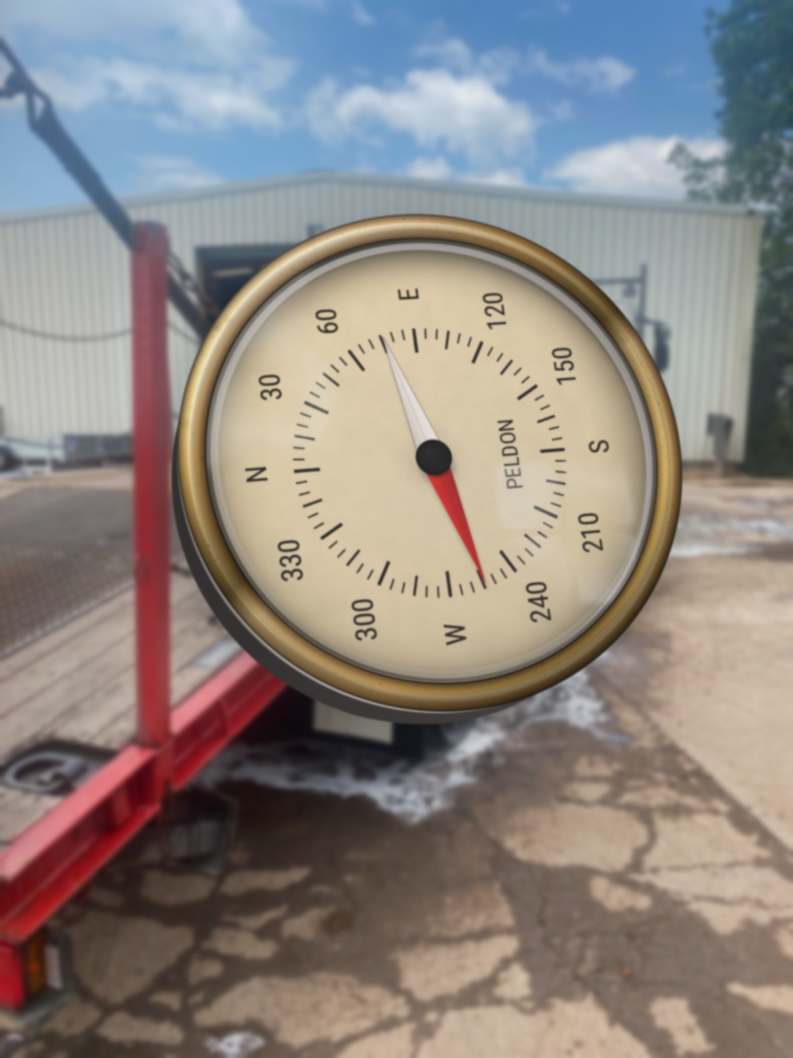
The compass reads 255 °
